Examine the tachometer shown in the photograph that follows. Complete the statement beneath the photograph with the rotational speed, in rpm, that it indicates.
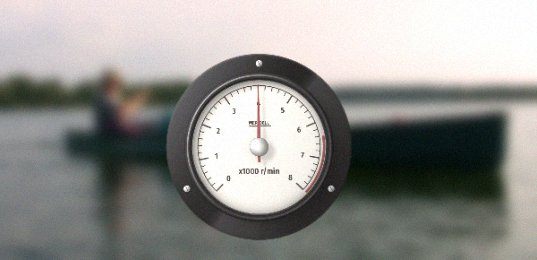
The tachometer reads 4000 rpm
